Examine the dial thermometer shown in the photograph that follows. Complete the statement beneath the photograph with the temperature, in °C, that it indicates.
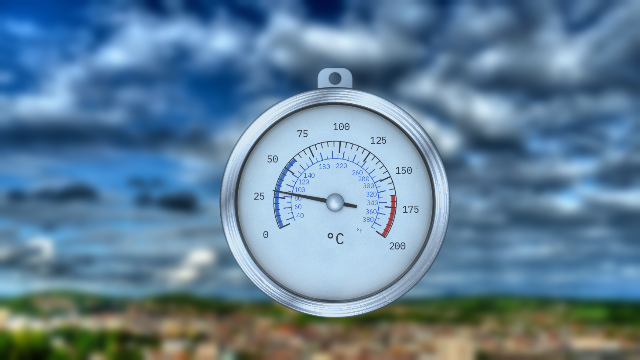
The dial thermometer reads 30 °C
